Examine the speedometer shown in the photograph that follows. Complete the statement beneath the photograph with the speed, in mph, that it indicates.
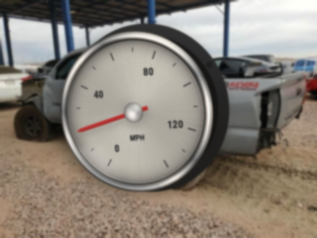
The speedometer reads 20 mph
